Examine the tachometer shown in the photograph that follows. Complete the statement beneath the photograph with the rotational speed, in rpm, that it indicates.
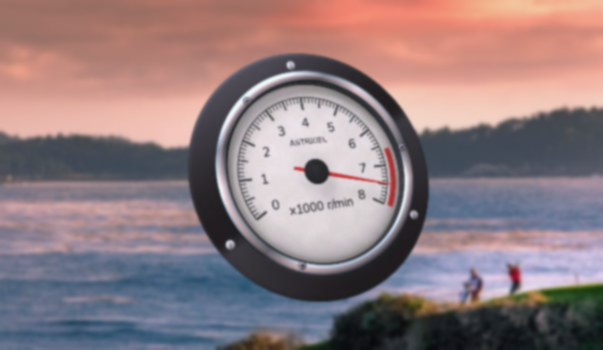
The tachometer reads 7500 rpm
